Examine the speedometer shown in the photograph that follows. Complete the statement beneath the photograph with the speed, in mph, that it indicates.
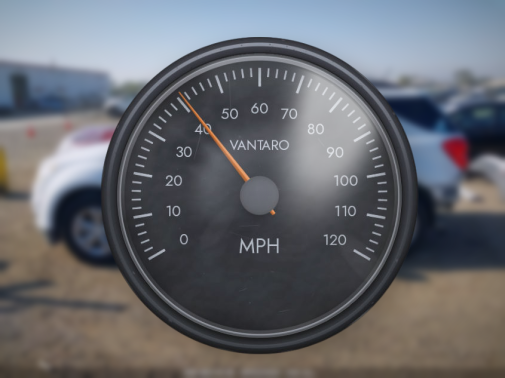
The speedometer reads 41 mph
